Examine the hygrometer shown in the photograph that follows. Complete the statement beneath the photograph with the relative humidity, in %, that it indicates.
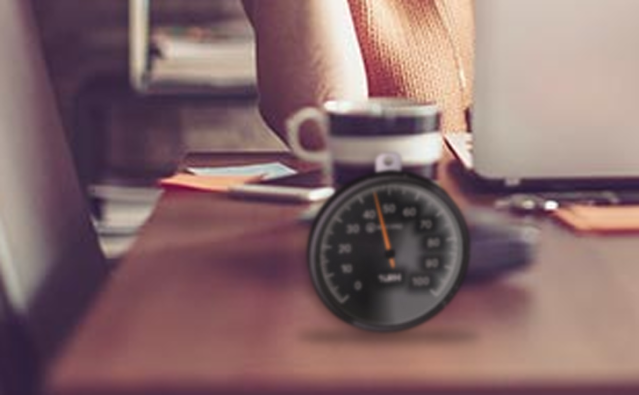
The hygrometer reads 45 %
